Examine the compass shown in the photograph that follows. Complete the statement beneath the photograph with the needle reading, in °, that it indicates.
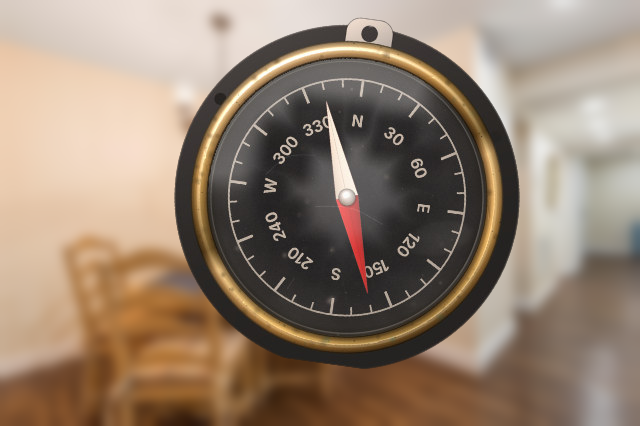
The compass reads 160 °
